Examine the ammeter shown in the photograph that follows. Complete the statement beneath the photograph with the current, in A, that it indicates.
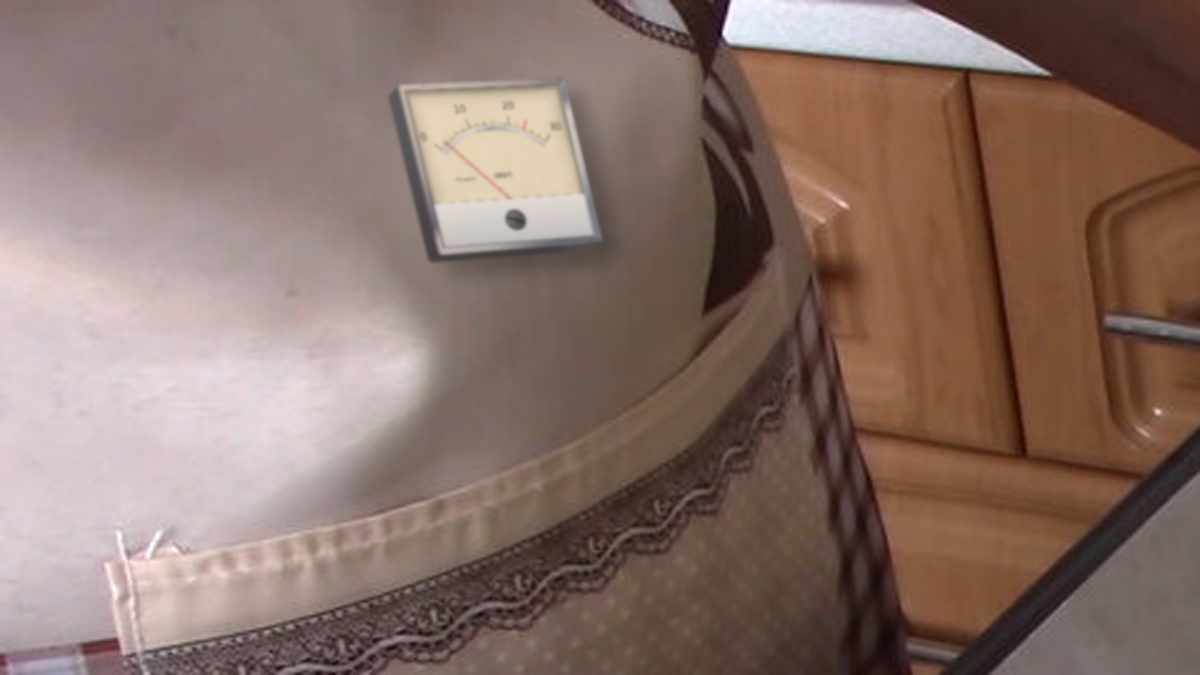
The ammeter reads 2 A
